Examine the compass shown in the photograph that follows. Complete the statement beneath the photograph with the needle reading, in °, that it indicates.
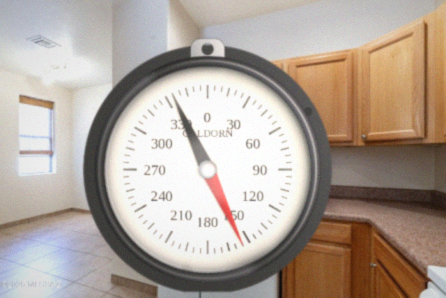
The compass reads 155 °
